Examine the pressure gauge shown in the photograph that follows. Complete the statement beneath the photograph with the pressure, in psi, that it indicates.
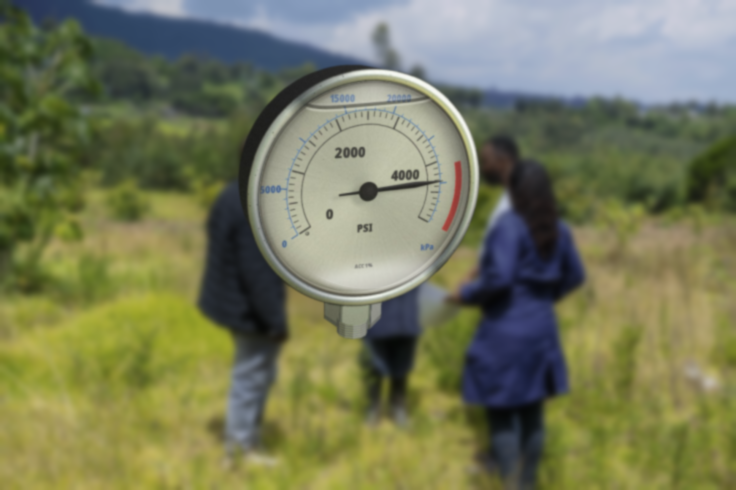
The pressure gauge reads 4300 psi
